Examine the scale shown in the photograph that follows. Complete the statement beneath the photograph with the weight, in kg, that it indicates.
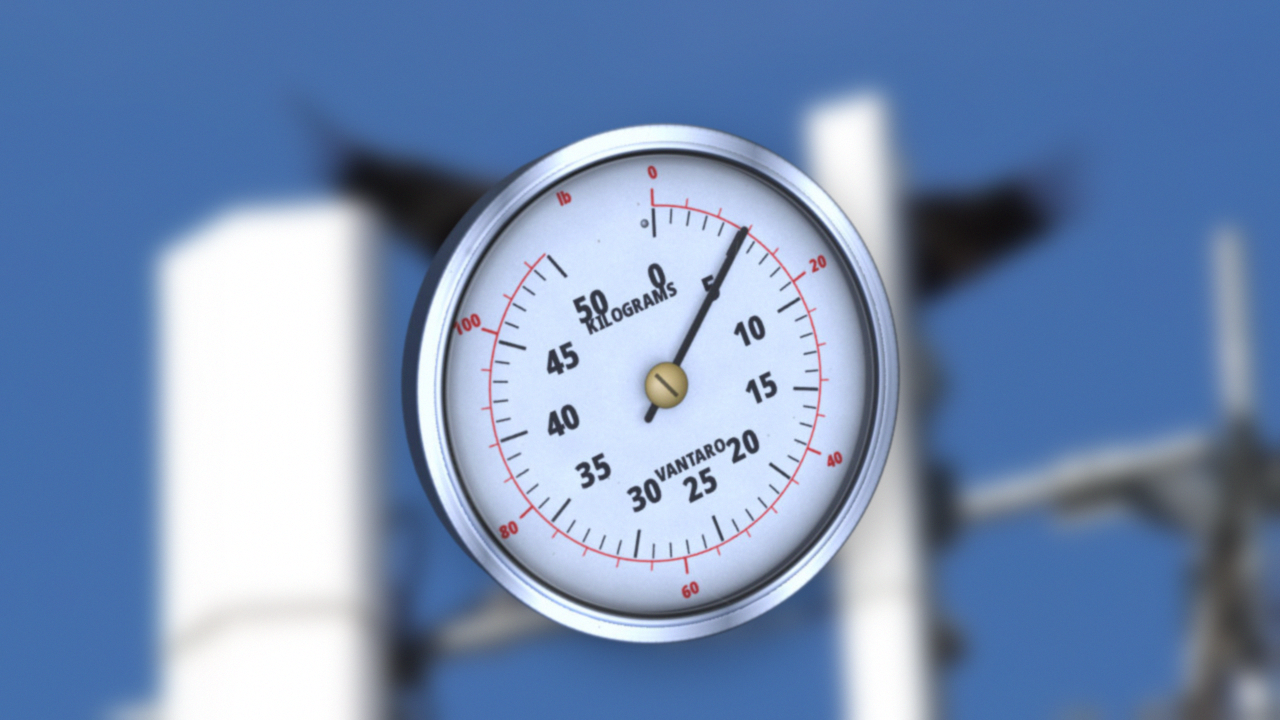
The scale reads 5 kg
